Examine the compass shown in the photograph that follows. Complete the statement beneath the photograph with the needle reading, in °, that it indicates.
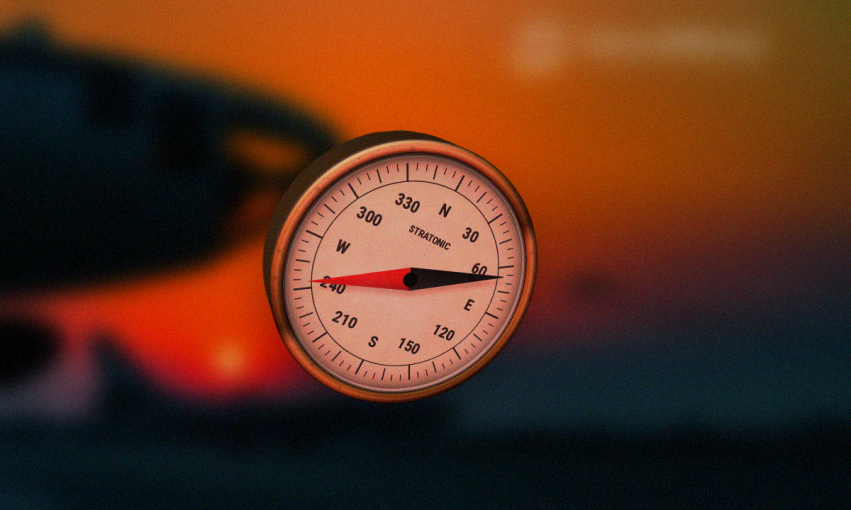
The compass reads 245 °
